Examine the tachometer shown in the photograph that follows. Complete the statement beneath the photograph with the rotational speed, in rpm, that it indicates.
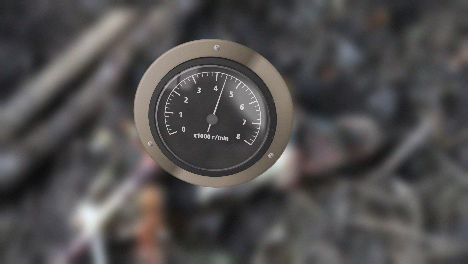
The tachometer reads 4400 rpm
